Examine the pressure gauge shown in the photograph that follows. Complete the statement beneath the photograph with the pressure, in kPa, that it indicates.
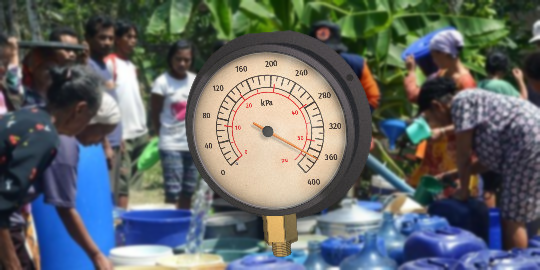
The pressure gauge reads 370 kPa
